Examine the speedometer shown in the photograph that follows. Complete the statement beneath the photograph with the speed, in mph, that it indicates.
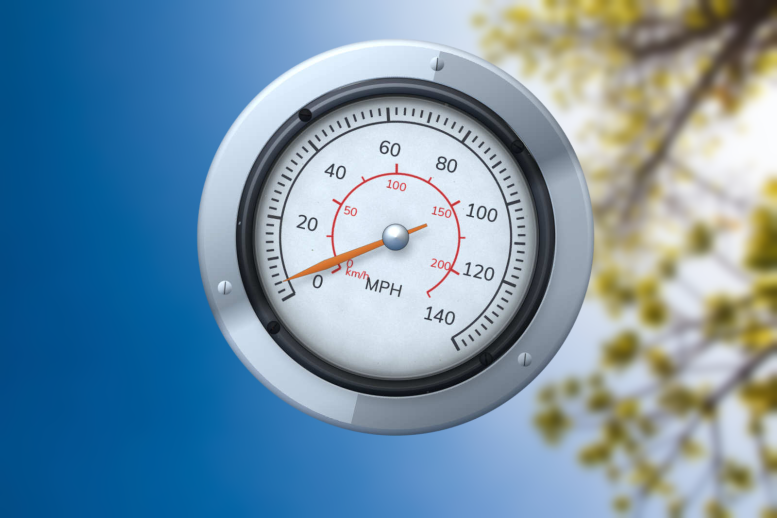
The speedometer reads 4 mph
